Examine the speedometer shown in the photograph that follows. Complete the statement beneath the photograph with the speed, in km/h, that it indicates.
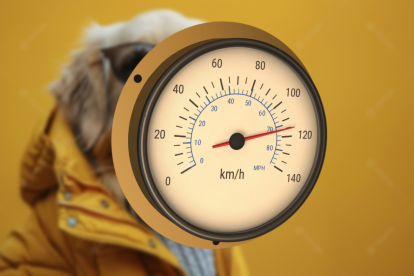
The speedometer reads 115 km/h
